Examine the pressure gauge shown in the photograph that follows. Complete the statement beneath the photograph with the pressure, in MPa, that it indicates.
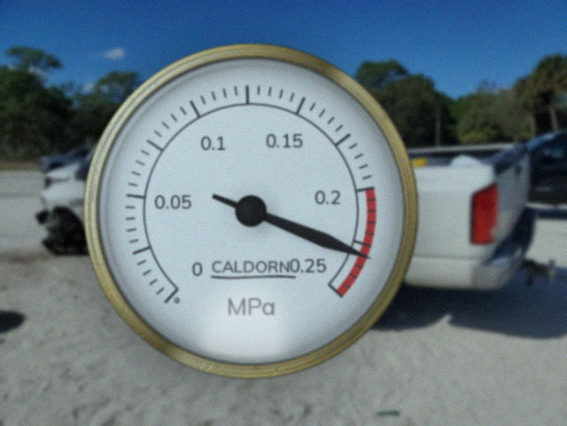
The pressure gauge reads 0.23 MPa
